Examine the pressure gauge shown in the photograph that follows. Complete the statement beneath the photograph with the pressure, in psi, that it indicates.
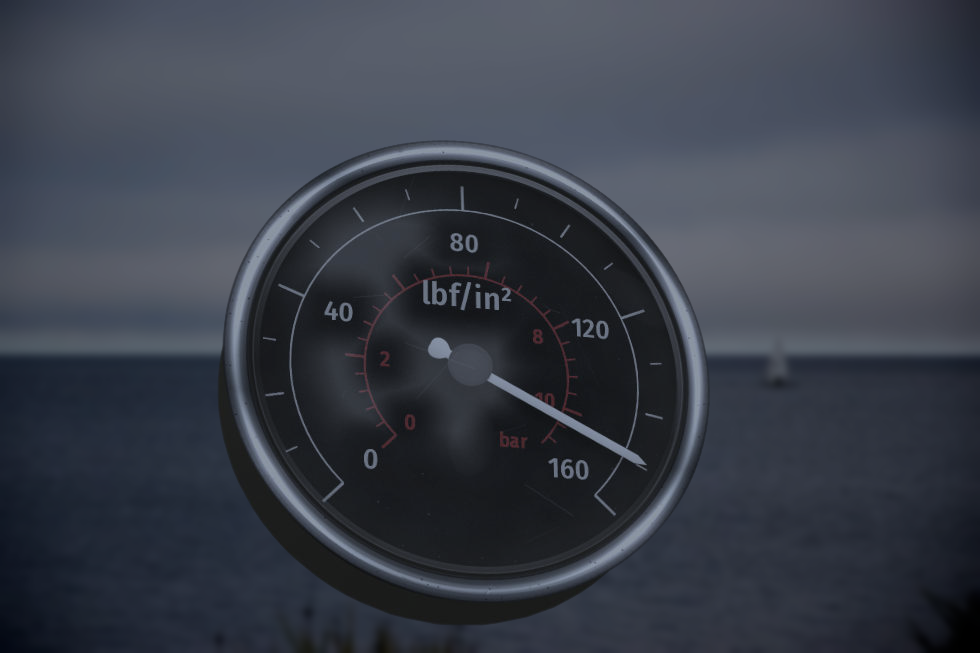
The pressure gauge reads 150 psi
